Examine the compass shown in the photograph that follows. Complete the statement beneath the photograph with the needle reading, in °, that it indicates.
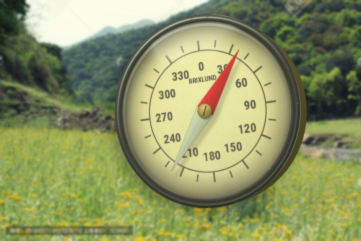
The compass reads 37.5 °
